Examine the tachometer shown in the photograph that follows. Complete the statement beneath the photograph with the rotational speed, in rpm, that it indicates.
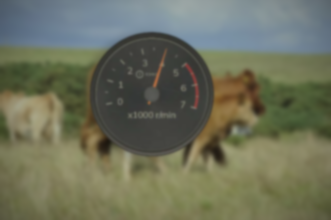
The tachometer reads 4000 rpm
